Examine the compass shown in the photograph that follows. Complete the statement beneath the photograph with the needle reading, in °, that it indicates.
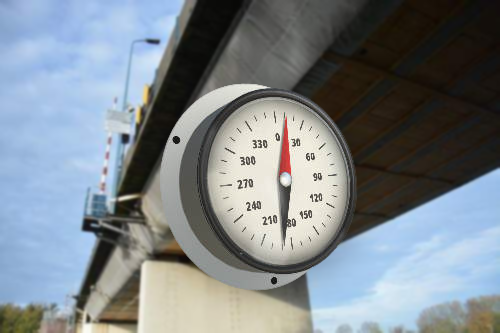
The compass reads 10 °
